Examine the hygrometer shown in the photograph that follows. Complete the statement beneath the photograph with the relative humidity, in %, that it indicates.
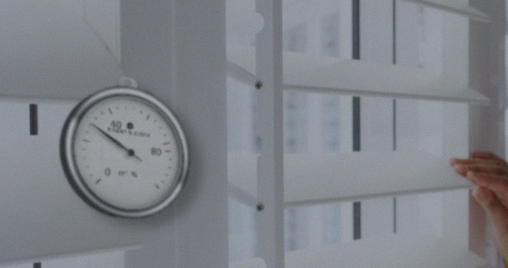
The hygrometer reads 28 %
